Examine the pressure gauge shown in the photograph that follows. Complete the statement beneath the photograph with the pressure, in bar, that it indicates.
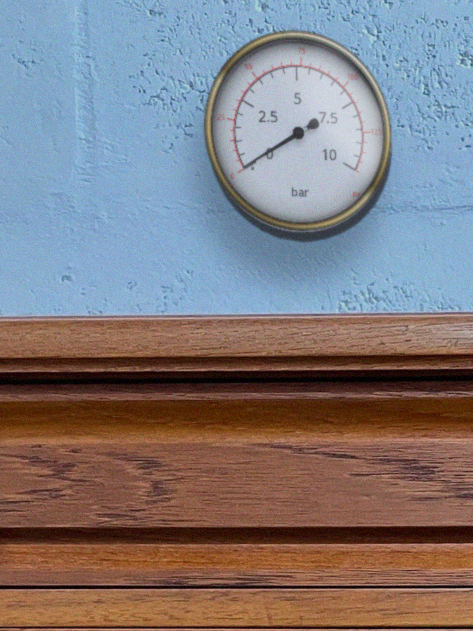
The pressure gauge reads 0 bar
